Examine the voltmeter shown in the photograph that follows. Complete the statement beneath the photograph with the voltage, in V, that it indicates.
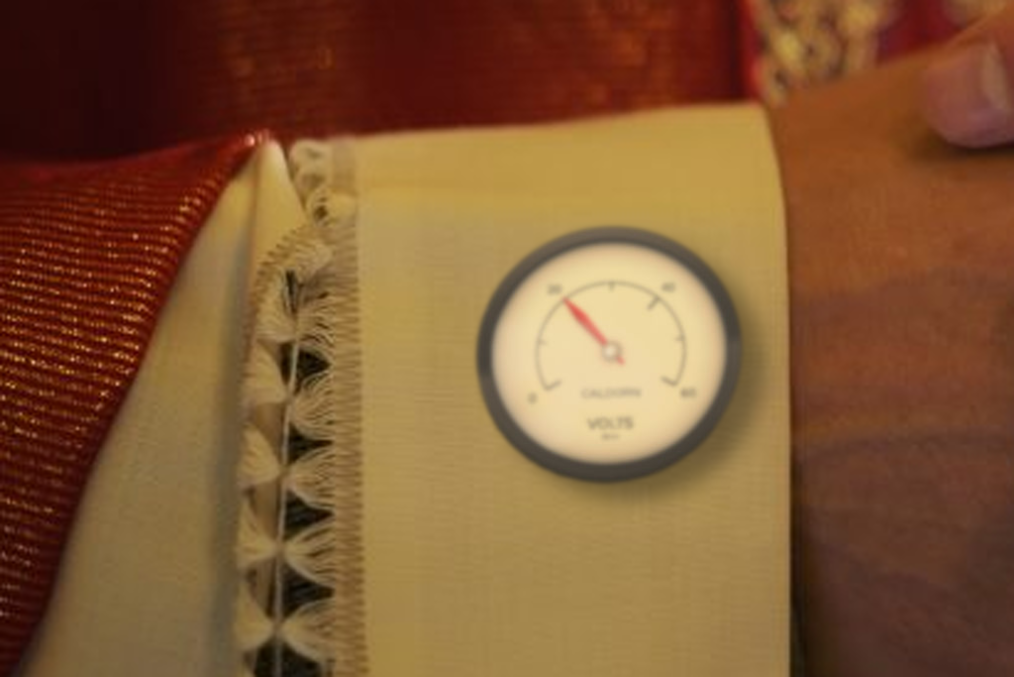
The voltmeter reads 20 V
